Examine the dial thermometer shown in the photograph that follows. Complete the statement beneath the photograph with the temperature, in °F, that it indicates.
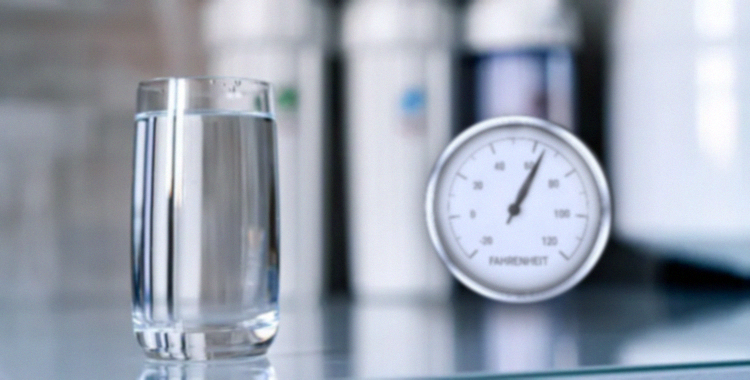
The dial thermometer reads 65 °F
